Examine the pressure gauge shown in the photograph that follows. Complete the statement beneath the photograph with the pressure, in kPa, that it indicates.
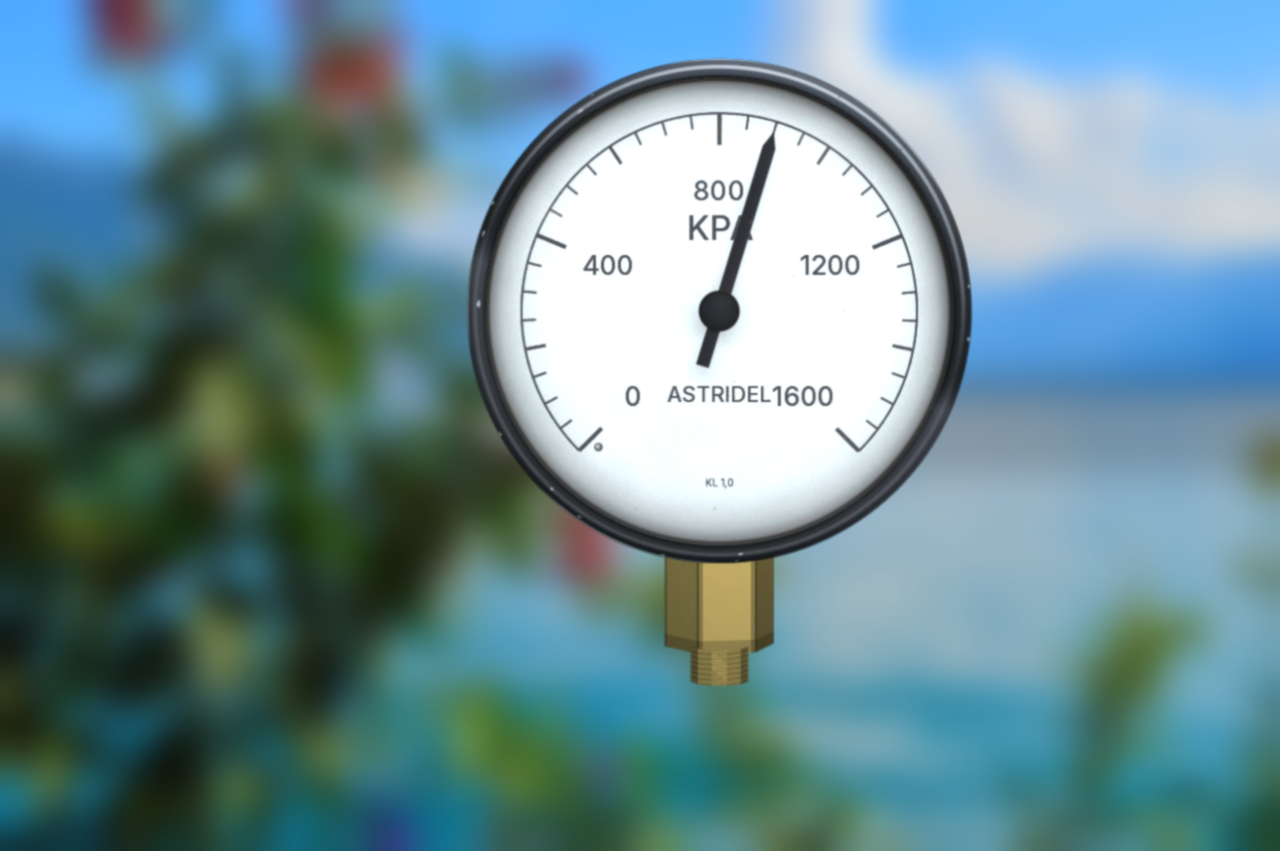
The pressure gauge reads 900 kPa
